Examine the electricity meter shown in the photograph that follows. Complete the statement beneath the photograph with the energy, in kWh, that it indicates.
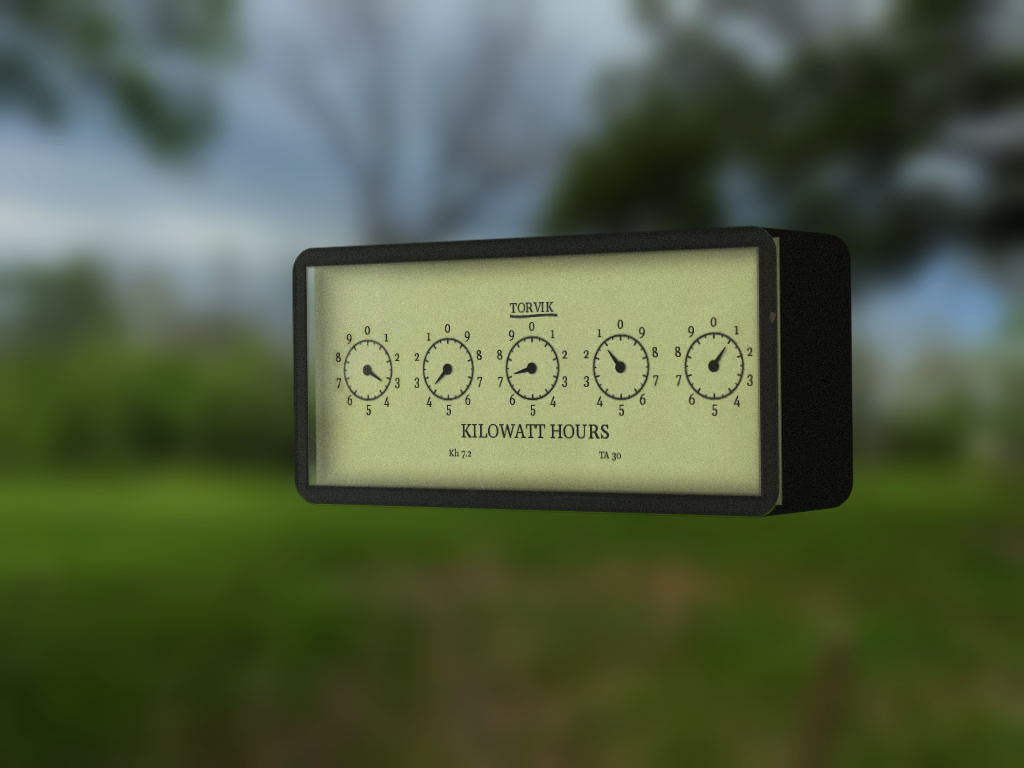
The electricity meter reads 33711 kWh
